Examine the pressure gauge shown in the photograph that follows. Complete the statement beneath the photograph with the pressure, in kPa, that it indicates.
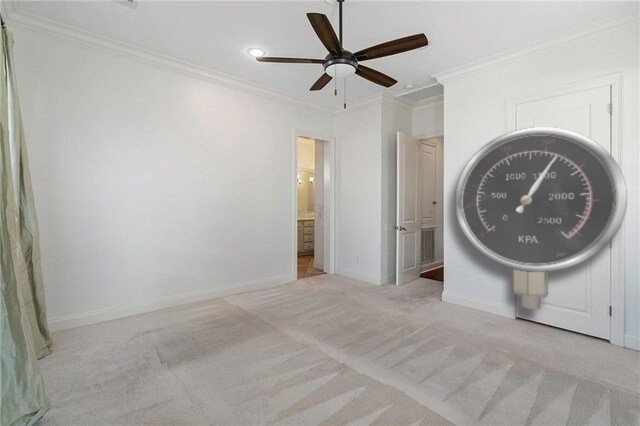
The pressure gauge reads 1500 kPa
